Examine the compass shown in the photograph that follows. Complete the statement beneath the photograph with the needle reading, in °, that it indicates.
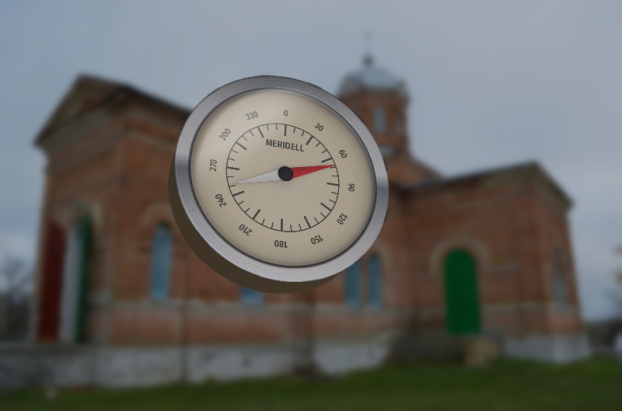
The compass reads 70 °
